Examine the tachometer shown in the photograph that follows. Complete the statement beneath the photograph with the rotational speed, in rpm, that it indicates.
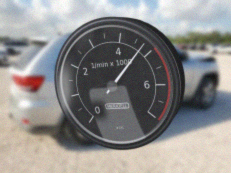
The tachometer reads 4750 rpm
